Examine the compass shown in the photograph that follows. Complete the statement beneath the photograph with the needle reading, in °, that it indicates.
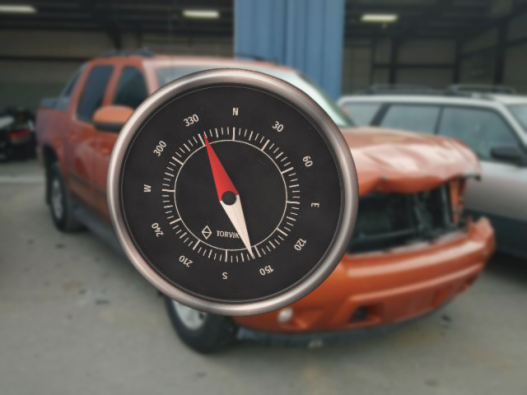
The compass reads 335 °
